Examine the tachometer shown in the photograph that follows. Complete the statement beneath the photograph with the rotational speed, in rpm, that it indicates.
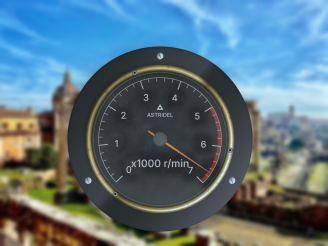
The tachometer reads 6700 rpm
